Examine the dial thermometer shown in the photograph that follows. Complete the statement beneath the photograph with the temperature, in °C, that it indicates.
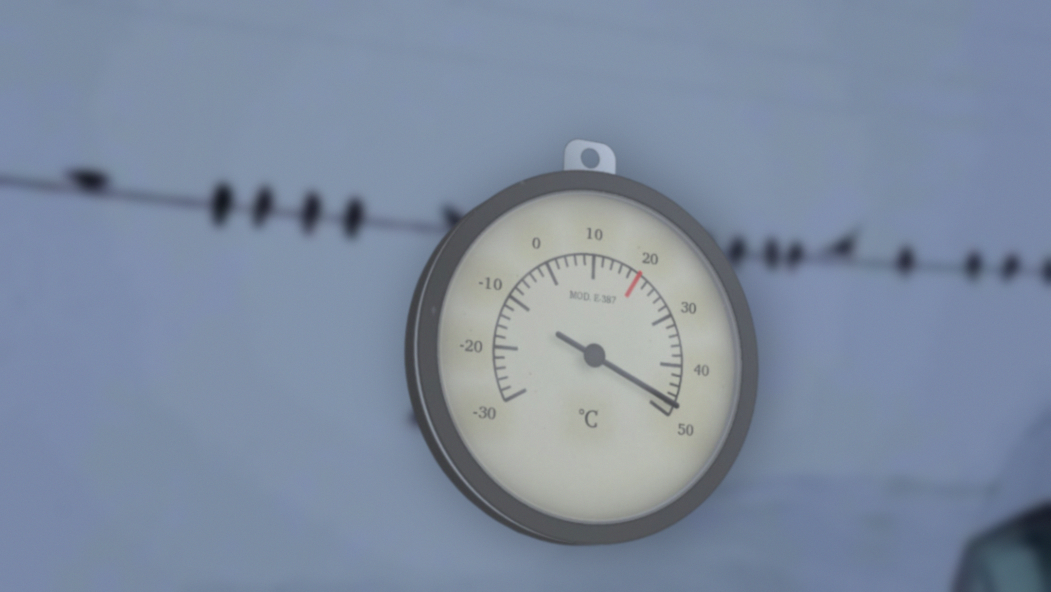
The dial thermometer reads 48 °C
